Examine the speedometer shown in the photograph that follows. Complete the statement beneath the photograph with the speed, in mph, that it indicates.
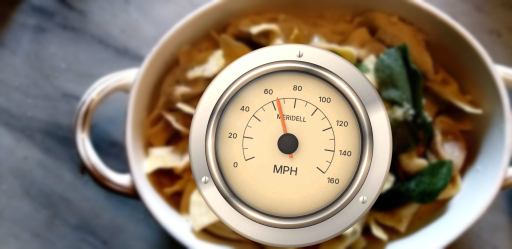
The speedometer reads 65 mph
